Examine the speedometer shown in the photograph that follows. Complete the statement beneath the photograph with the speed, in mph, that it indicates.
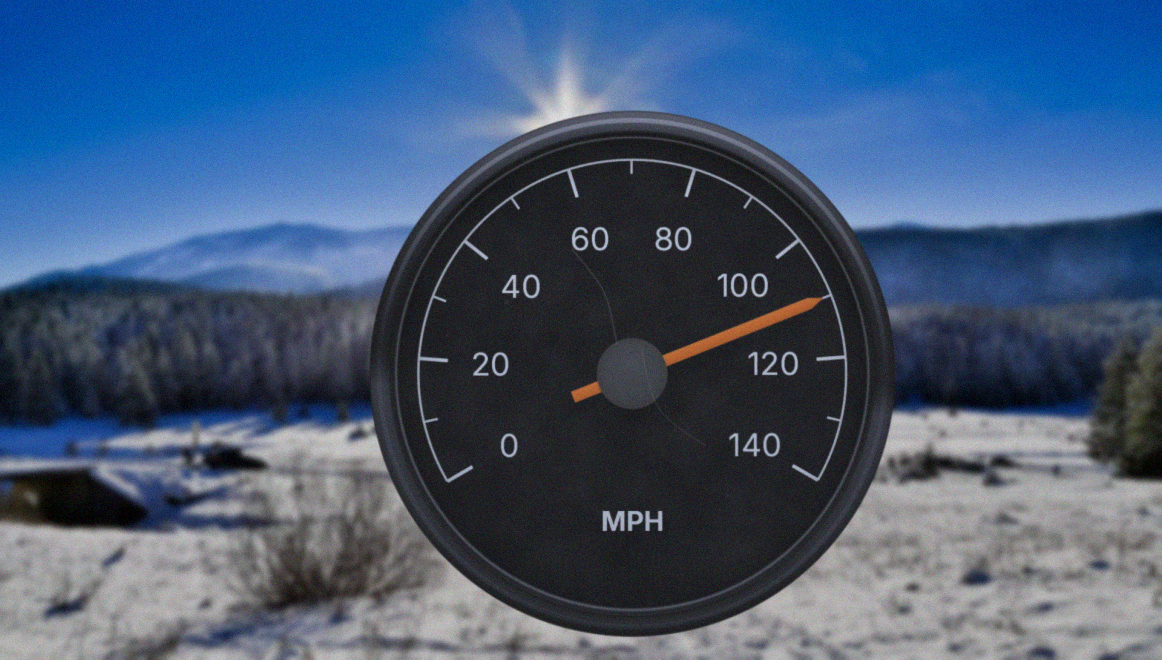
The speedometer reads 110 mph
